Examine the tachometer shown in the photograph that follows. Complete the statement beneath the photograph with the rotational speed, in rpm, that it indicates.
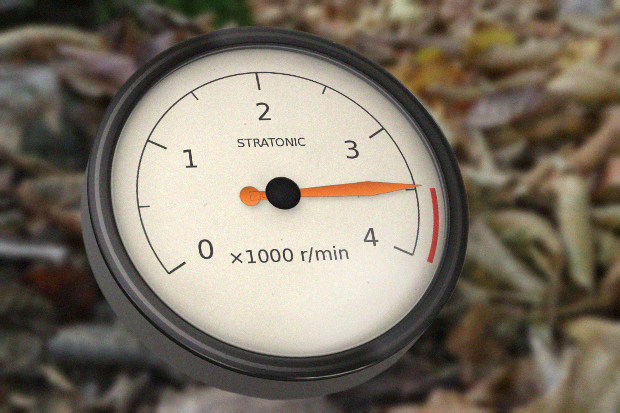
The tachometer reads 3500 rpm
